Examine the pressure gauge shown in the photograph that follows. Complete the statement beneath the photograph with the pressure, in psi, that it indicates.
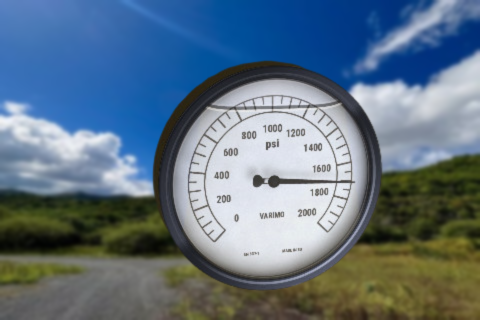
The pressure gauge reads 1700 psi
